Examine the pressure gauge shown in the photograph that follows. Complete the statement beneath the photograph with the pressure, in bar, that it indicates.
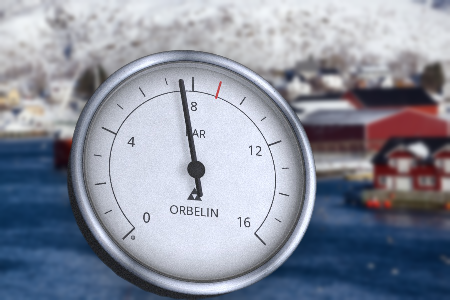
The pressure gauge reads 7.5 bar
